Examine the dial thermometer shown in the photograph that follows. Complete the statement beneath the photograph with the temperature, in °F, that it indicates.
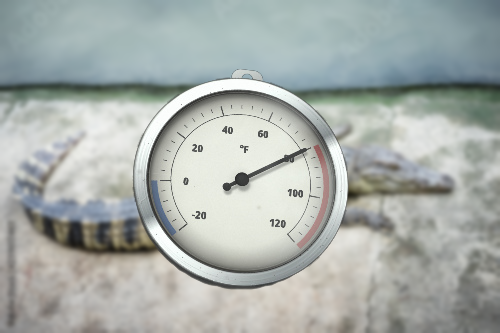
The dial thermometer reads 80 °F
